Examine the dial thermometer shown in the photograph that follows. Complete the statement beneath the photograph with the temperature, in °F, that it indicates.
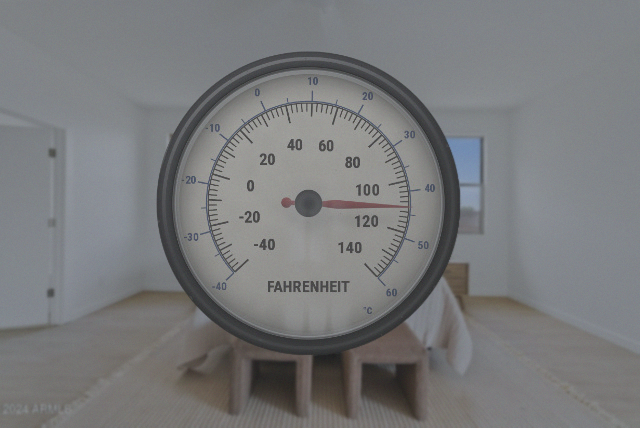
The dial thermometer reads 110 °F
